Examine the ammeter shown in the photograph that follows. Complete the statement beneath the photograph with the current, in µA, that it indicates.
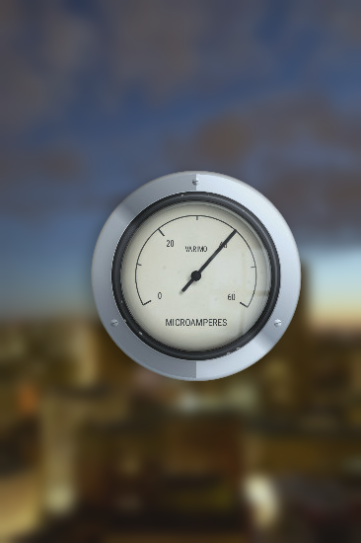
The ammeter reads 40 µA
